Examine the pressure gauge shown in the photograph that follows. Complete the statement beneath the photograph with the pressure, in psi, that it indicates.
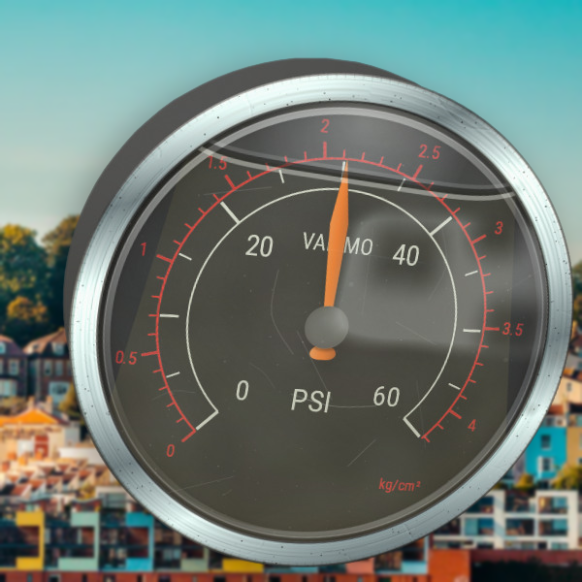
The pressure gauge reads 30 psi
